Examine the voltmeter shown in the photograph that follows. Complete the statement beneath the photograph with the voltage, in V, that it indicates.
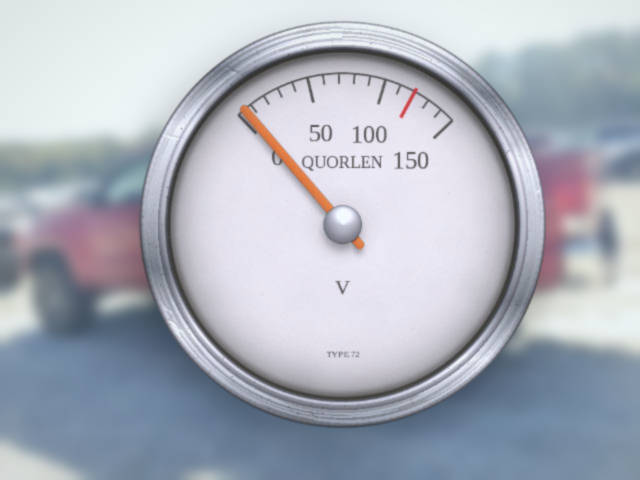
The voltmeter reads 5 V
